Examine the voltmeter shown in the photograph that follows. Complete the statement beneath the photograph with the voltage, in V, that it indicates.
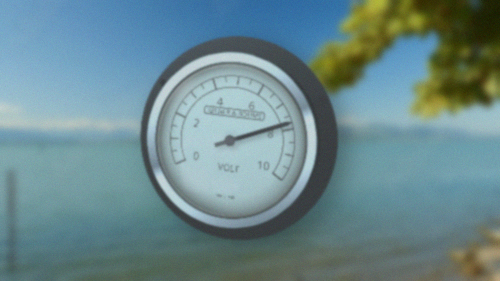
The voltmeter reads 7.75 V
